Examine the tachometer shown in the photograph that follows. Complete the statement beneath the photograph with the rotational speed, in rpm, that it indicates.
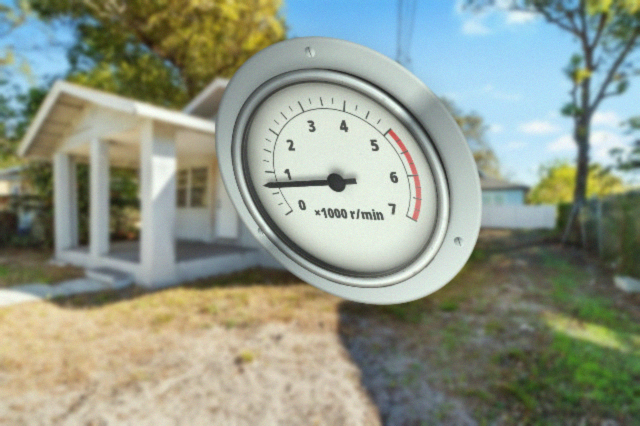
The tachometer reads 750 rpm
